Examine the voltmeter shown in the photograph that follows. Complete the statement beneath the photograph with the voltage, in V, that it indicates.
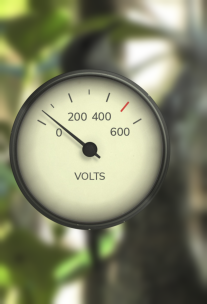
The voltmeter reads 50 V
